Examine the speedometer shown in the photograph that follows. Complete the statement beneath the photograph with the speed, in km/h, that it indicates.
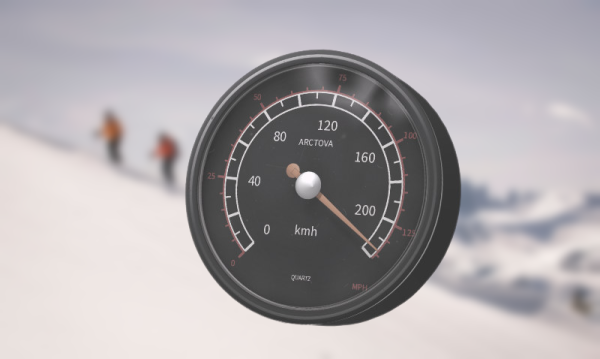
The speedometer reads 215 km/h
